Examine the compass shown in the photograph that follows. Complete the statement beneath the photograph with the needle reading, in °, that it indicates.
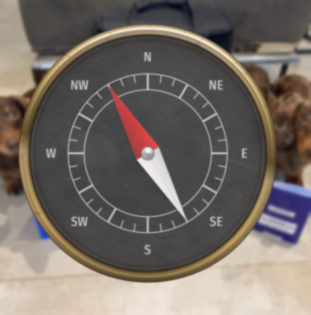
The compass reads 330 °
